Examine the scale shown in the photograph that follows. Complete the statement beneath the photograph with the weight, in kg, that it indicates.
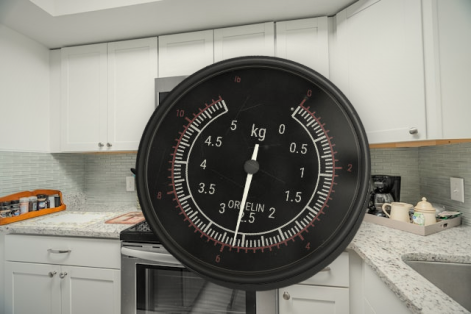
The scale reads 2.6 kg
